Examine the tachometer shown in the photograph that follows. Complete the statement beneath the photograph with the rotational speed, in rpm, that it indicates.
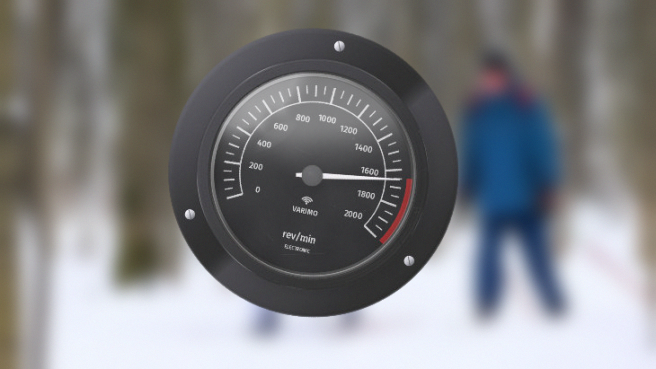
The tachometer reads 1650 rpm
